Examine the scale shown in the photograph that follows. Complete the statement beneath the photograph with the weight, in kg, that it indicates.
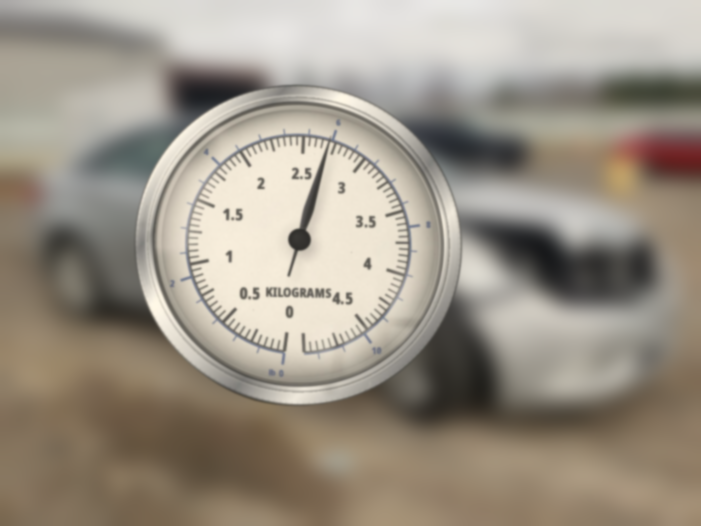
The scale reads 2.7 kg
